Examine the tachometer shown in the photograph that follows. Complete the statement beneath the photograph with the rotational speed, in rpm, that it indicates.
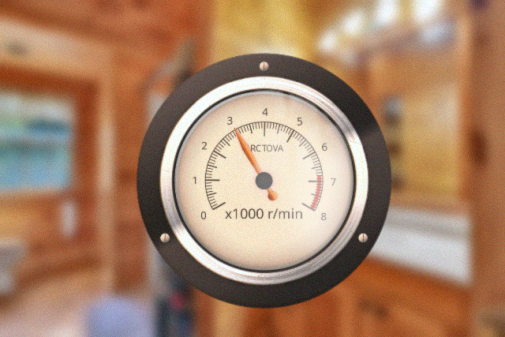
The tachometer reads 3000 rpm
